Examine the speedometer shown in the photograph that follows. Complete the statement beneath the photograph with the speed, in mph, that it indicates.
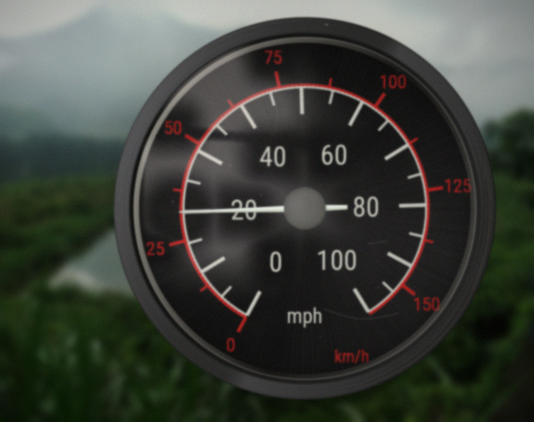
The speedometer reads 20 mph
